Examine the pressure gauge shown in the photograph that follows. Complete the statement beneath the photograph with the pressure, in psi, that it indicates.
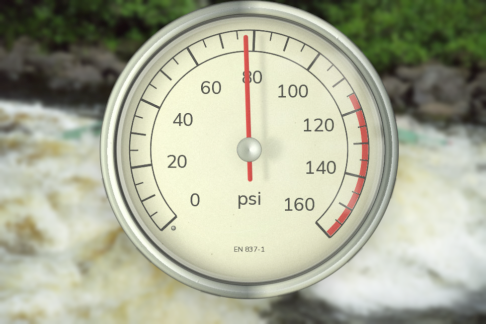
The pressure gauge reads 77.5 psi
